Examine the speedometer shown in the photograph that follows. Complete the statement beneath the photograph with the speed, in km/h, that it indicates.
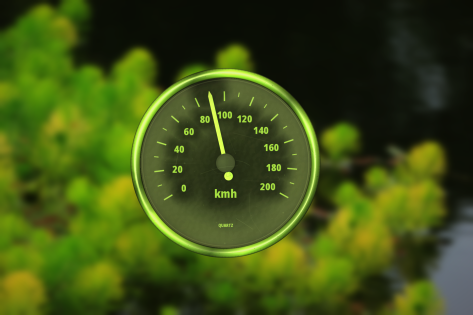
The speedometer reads 90 km/h
